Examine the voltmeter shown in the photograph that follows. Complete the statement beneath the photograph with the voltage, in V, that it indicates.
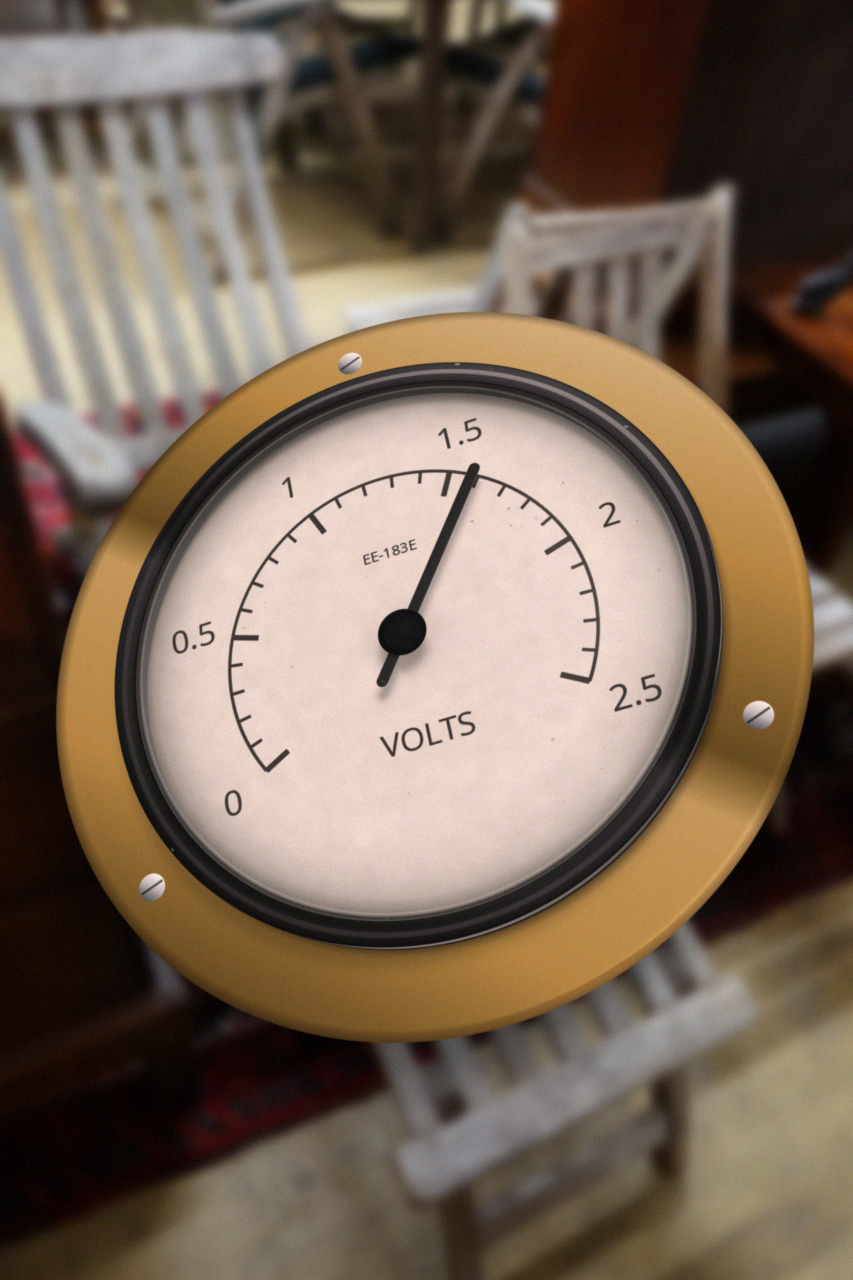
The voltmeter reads 1.6 V
